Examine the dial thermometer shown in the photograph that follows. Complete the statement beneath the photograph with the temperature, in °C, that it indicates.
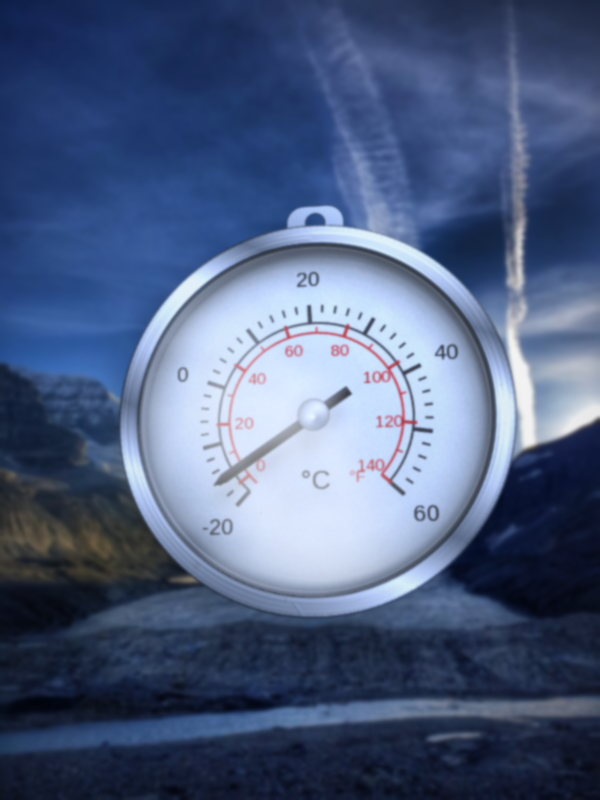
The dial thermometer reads -16 °C
